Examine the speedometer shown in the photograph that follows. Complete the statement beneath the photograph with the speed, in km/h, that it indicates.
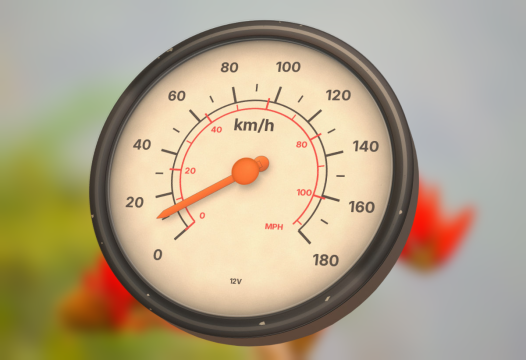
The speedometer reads 10 km/h
